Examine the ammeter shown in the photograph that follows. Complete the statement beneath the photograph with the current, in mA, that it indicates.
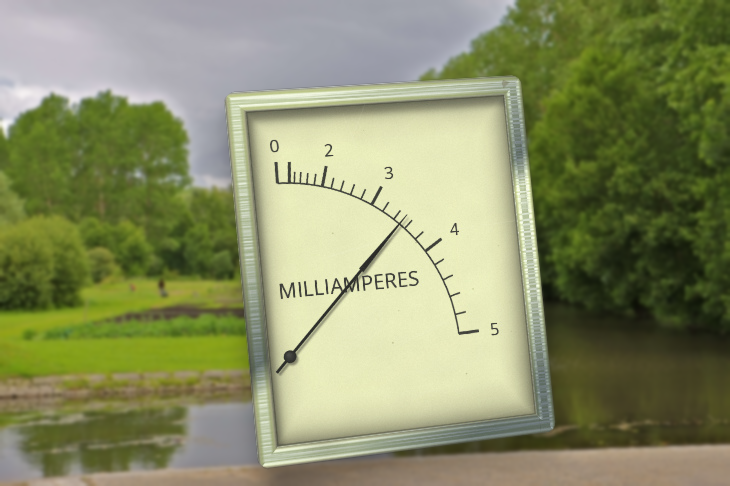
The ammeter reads 3.5 mA
